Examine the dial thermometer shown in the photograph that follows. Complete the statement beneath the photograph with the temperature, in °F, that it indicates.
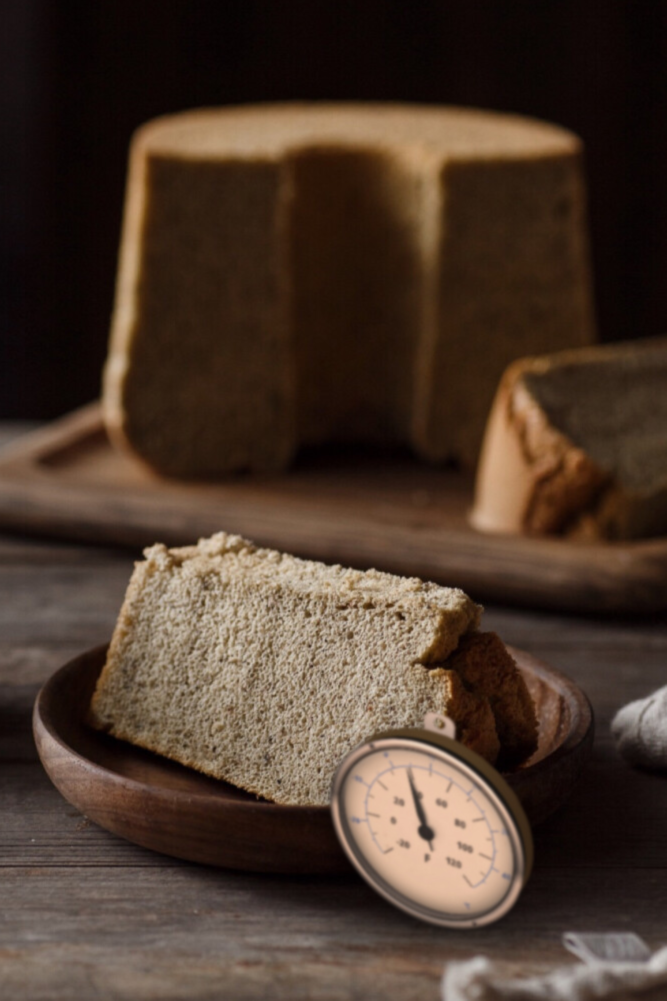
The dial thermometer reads 40 °F
